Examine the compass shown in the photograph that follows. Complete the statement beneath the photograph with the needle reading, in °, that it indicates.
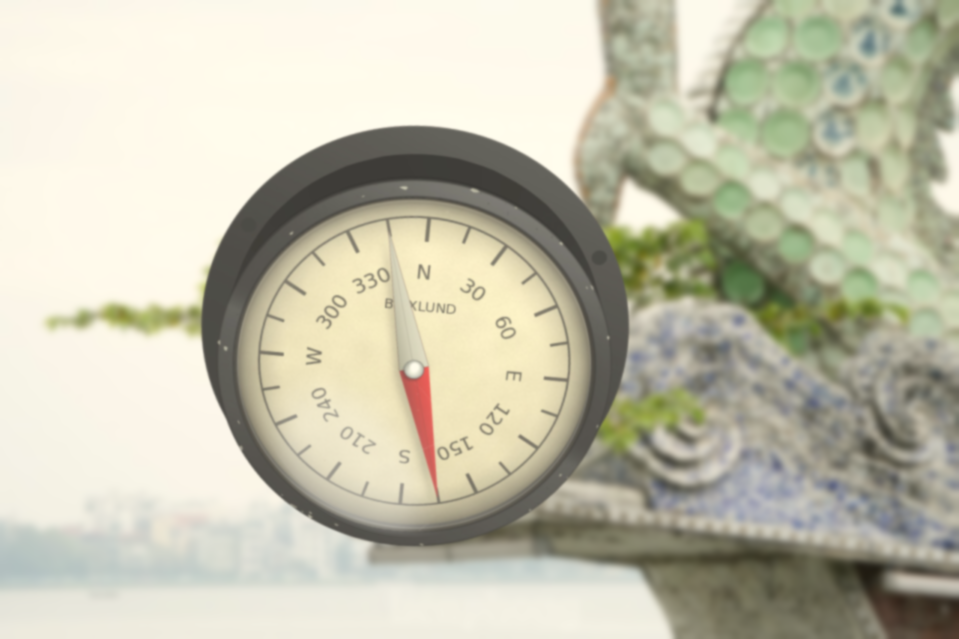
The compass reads 165 °
